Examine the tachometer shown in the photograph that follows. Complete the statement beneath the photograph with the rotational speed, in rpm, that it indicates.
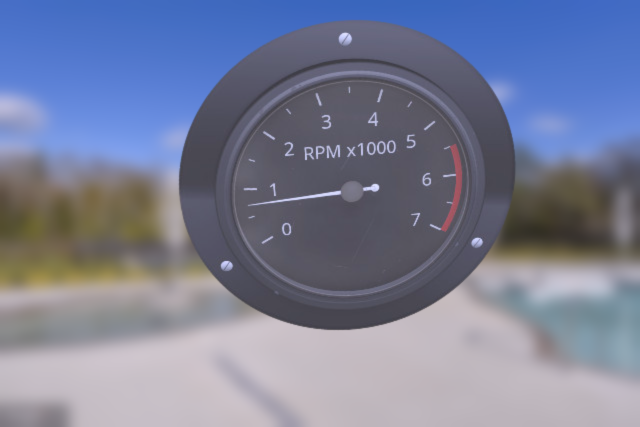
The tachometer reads 750 rpm
